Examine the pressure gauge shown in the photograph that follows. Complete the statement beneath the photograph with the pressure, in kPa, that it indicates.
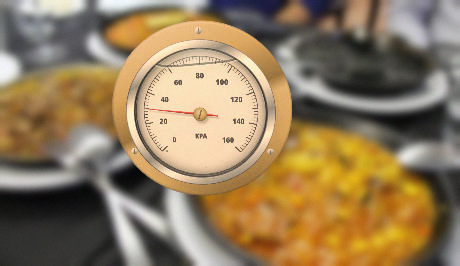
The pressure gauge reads 30 kPa
